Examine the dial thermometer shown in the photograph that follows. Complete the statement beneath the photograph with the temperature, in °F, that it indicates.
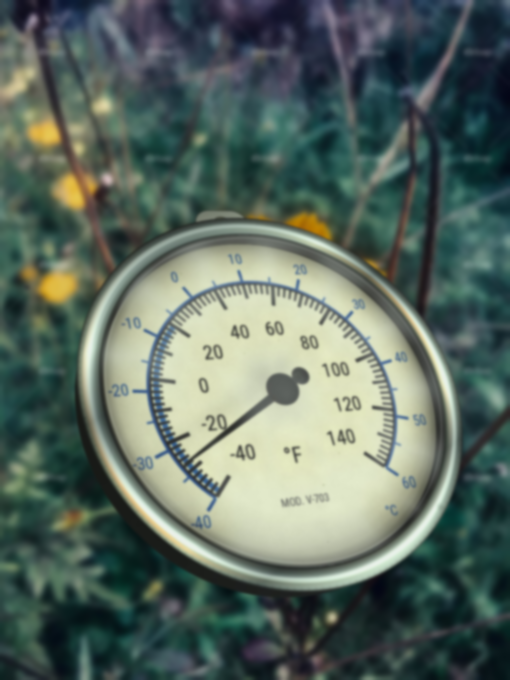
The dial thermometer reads -28 °F
